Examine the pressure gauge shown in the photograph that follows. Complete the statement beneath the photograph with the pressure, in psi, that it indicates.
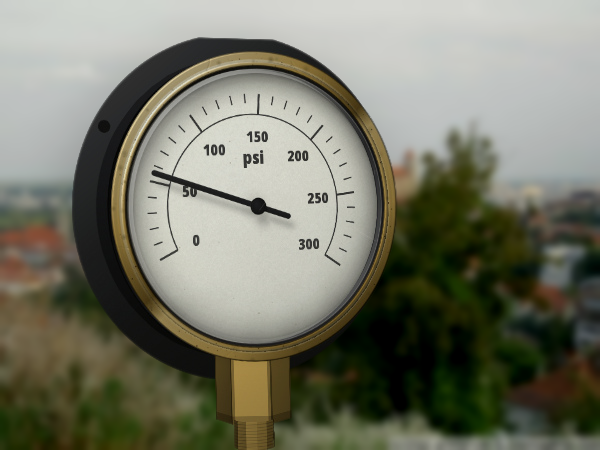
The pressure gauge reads 55 psi
